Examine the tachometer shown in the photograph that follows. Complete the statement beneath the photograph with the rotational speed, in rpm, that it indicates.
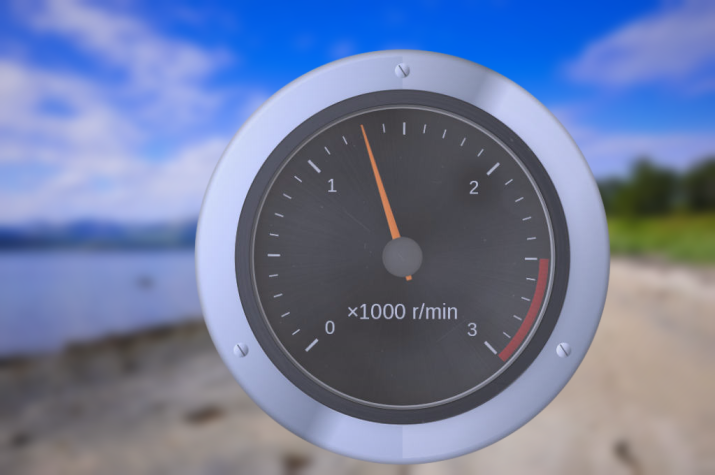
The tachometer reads 1300 rpm
